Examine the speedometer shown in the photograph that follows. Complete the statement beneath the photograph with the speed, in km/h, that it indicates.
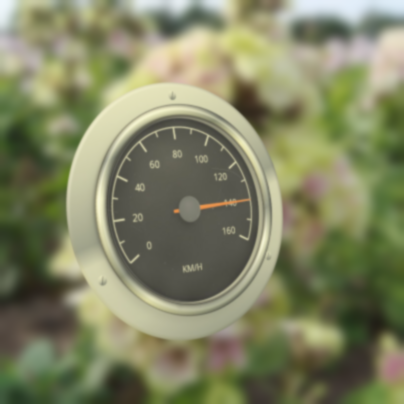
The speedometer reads 140 km/h
